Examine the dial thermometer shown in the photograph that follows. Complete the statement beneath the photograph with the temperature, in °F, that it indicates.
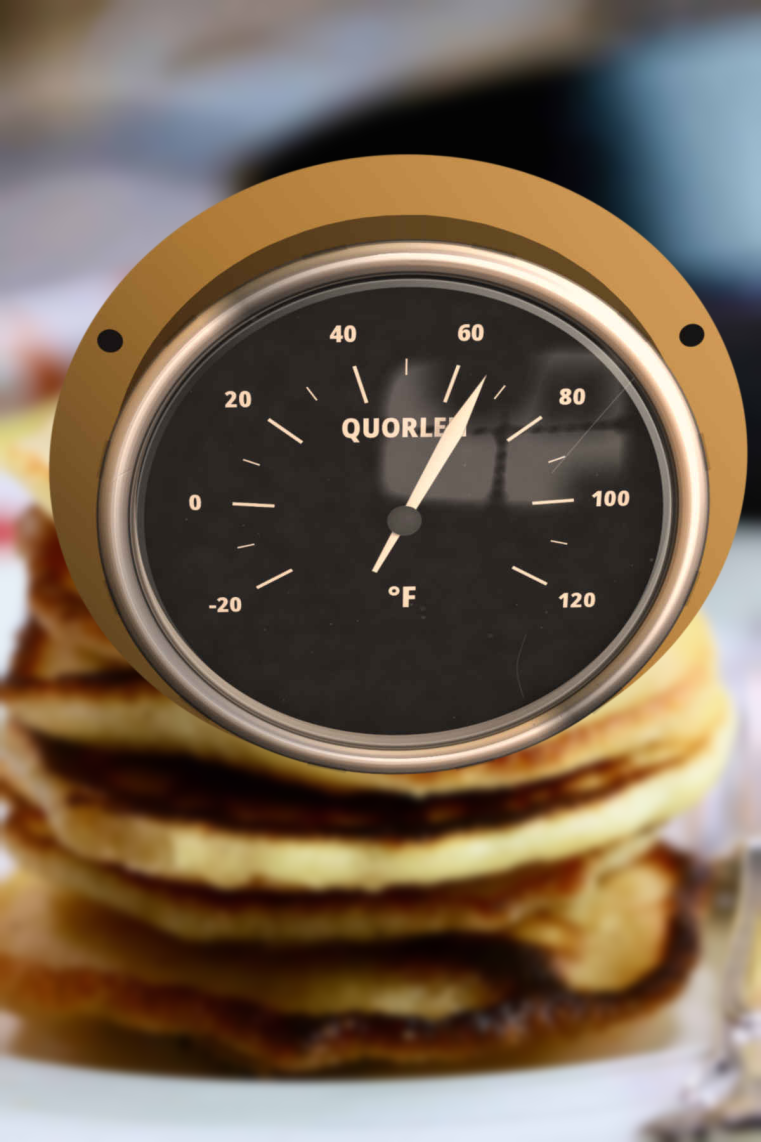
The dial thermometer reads 65 °F
